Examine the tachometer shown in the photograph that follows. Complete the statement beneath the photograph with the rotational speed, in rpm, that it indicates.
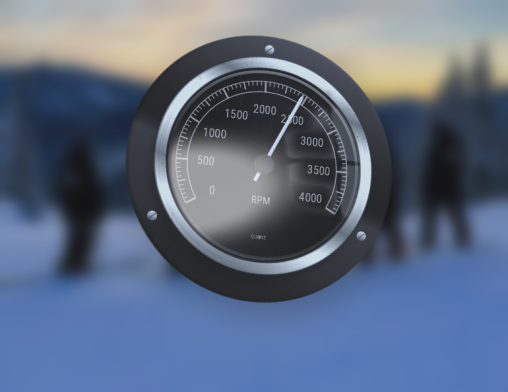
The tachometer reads 2450 rpm
